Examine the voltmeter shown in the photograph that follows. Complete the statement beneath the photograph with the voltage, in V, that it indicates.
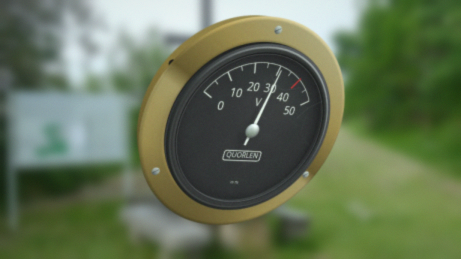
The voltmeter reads 30 V
